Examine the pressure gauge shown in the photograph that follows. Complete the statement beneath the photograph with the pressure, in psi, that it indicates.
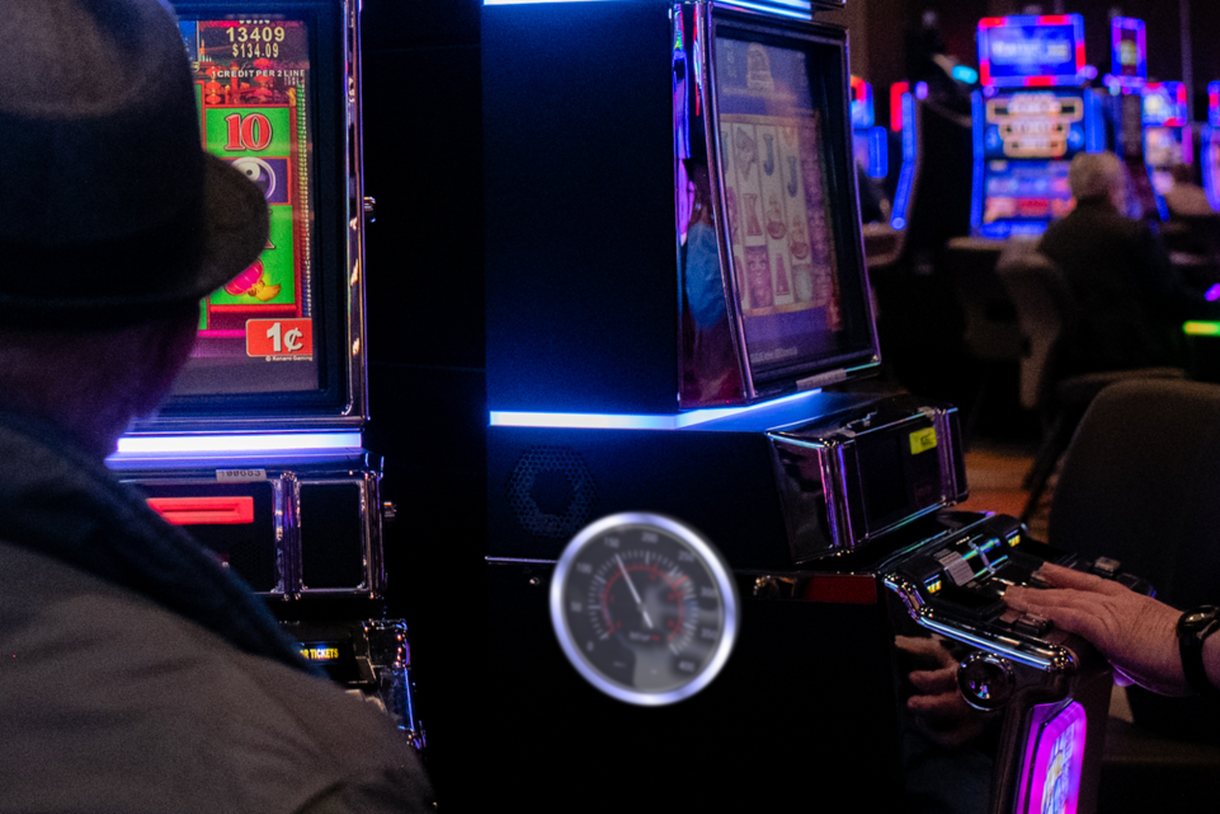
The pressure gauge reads 150 psi
